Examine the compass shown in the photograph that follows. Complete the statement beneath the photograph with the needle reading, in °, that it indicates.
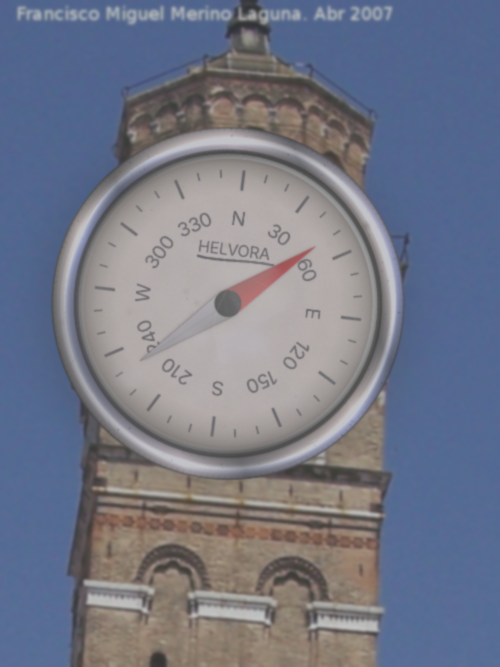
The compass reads 50 °
